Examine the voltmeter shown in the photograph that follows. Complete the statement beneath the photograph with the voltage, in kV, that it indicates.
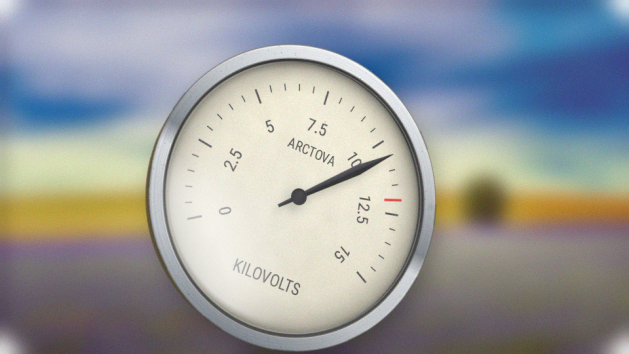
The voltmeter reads 10.5 kV
